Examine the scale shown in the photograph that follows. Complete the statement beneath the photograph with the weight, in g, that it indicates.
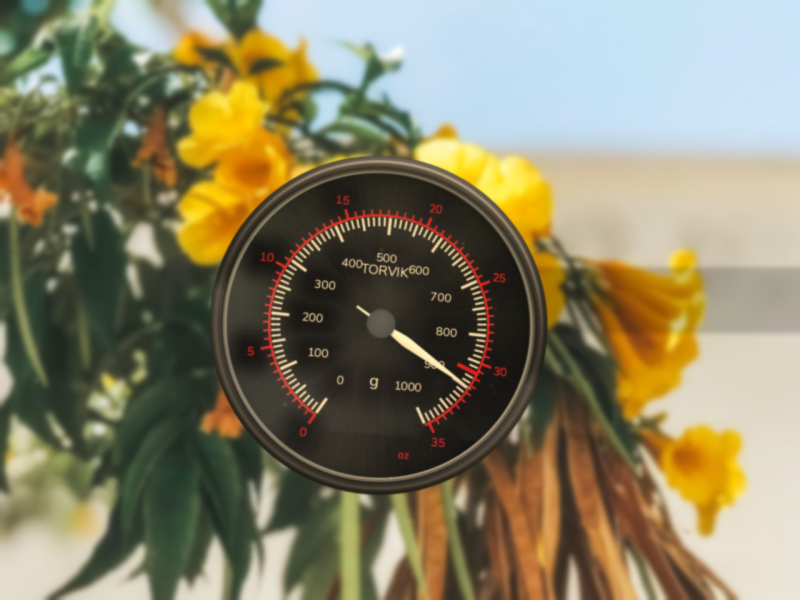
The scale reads 900 g
